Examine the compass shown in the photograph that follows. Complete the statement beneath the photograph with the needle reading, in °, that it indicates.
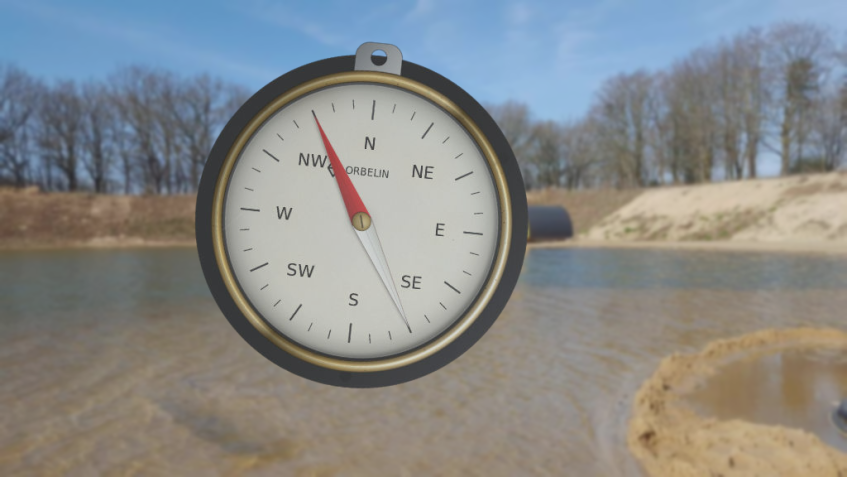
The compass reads 330 °
